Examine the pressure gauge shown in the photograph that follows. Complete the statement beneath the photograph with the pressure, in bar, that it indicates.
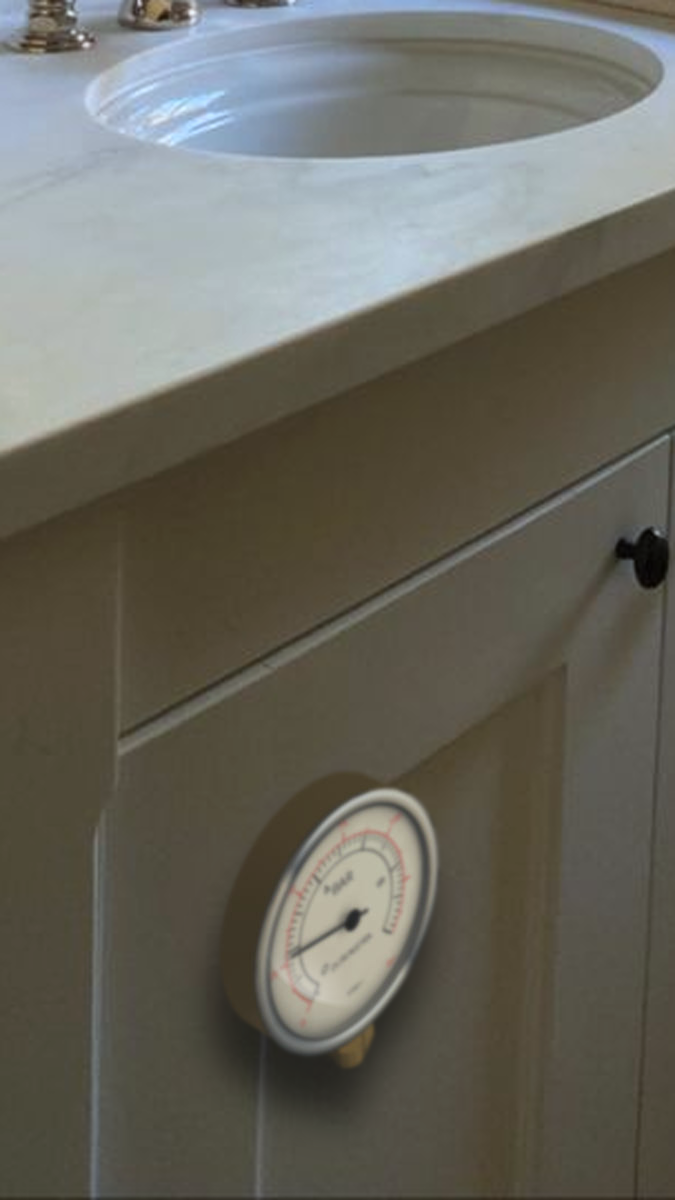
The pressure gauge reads 2 bar
